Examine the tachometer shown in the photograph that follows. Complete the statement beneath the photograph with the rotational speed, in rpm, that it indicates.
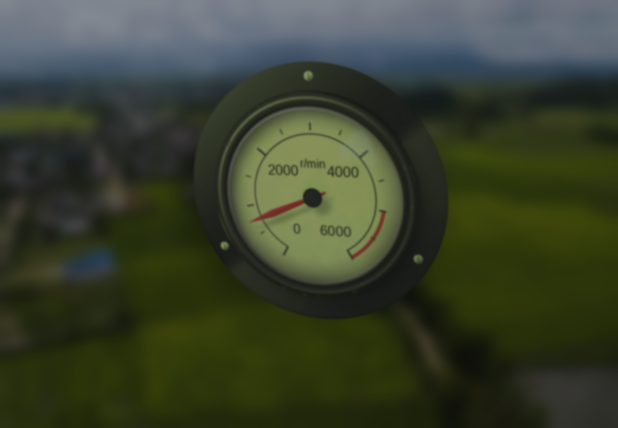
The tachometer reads 750 rpm
